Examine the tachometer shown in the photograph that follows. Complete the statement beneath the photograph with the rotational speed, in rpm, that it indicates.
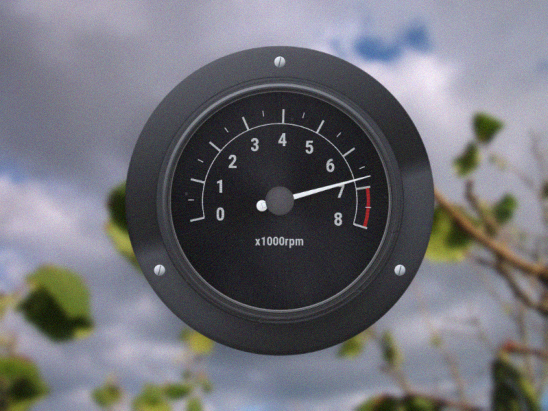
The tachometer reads 6750 rpm
